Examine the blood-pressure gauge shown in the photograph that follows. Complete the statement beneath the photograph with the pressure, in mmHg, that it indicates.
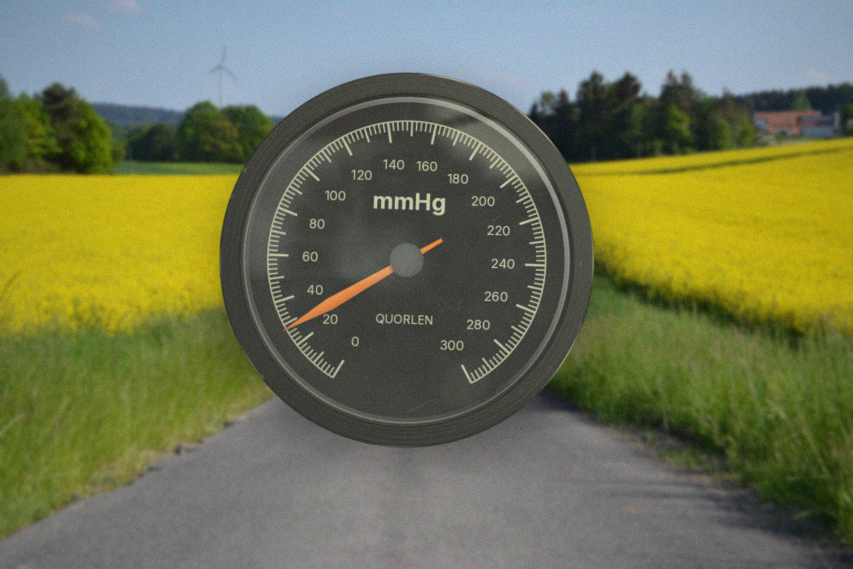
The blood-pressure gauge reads 28 mmHg
